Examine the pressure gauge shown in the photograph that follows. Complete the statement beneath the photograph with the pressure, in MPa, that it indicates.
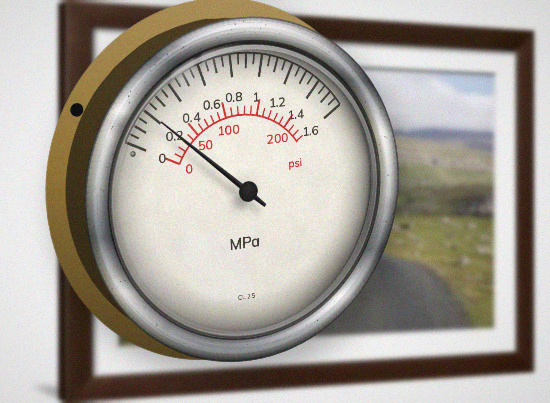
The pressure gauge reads 0.2 MPa
